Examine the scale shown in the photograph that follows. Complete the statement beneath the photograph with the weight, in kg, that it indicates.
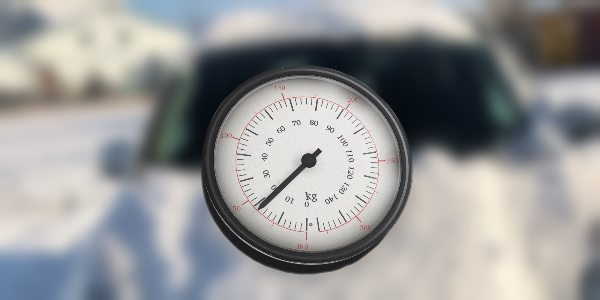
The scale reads 18 kg
